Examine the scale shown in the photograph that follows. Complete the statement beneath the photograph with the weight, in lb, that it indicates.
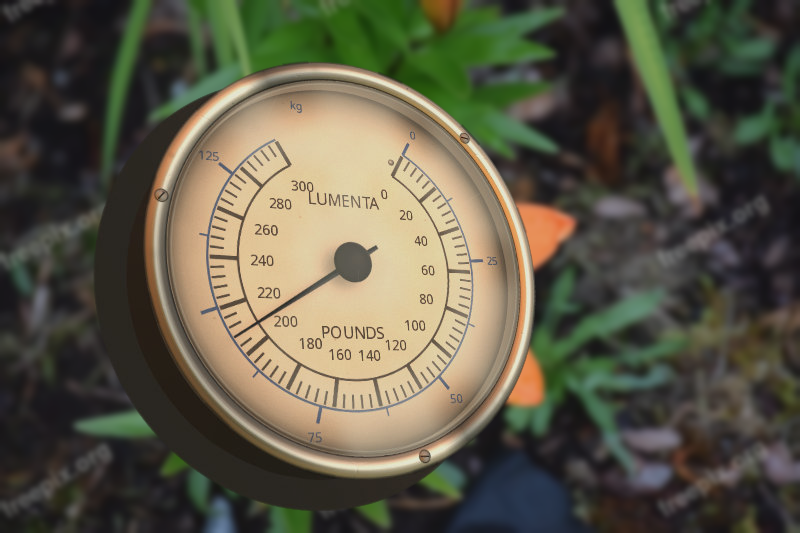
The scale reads 208 lb
